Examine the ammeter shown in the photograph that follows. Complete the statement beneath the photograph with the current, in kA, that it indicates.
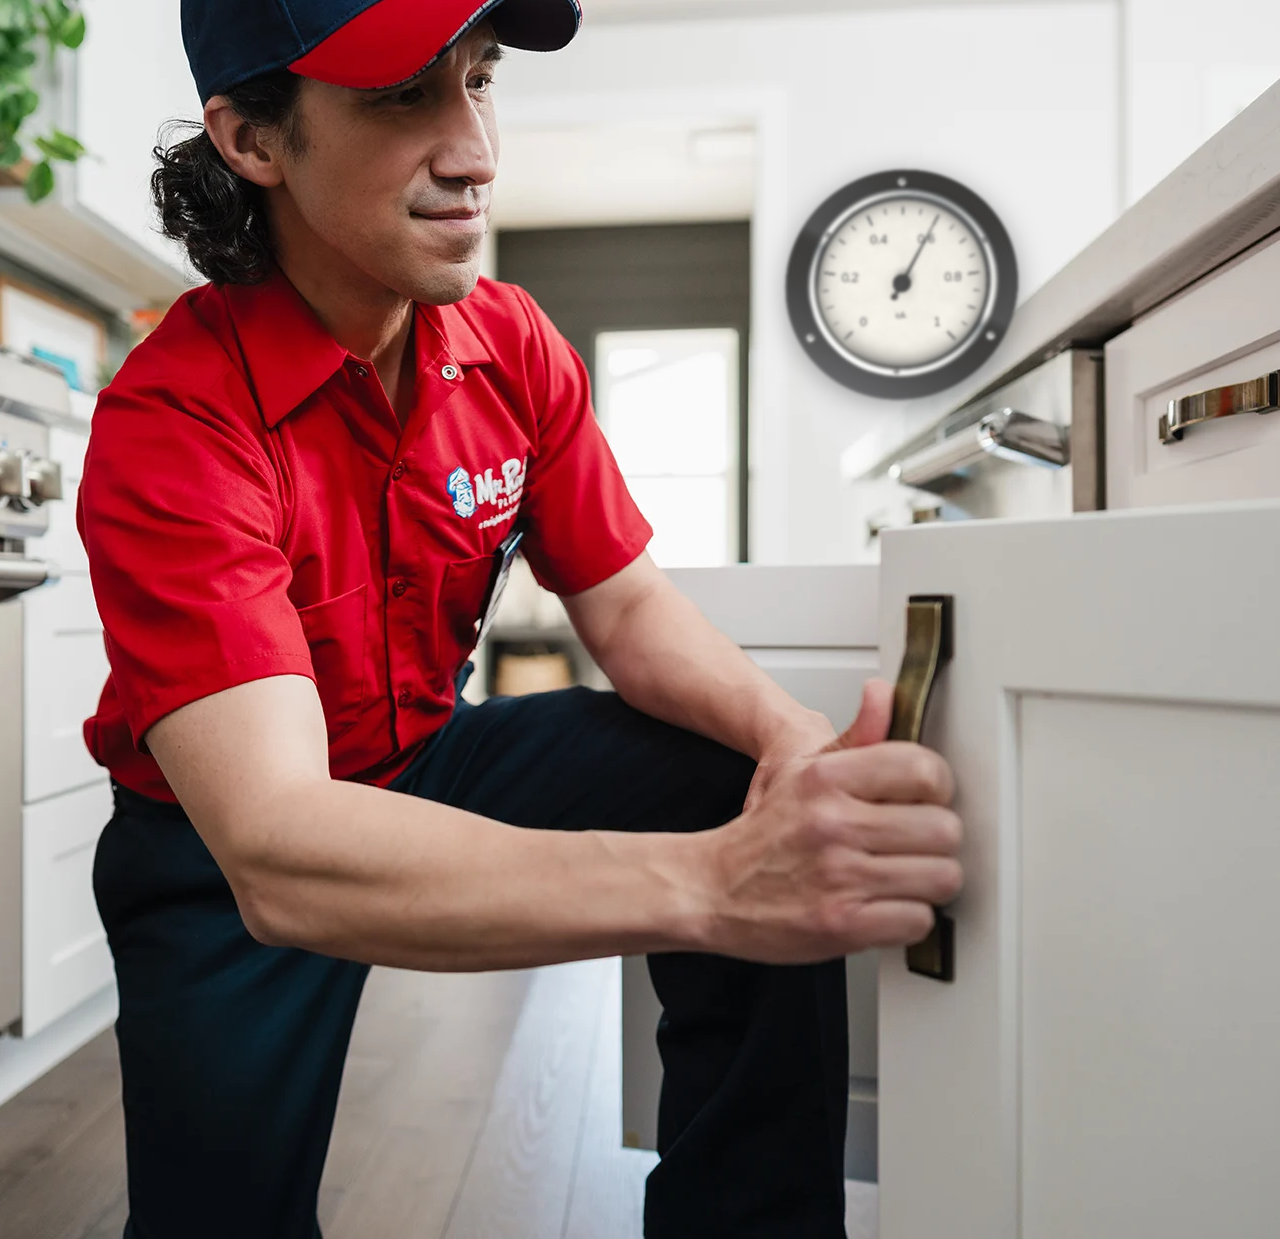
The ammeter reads 0.6 kA
